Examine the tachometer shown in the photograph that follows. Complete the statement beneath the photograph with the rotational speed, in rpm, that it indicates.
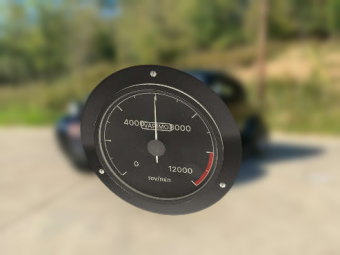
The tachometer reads 6000 rpm
